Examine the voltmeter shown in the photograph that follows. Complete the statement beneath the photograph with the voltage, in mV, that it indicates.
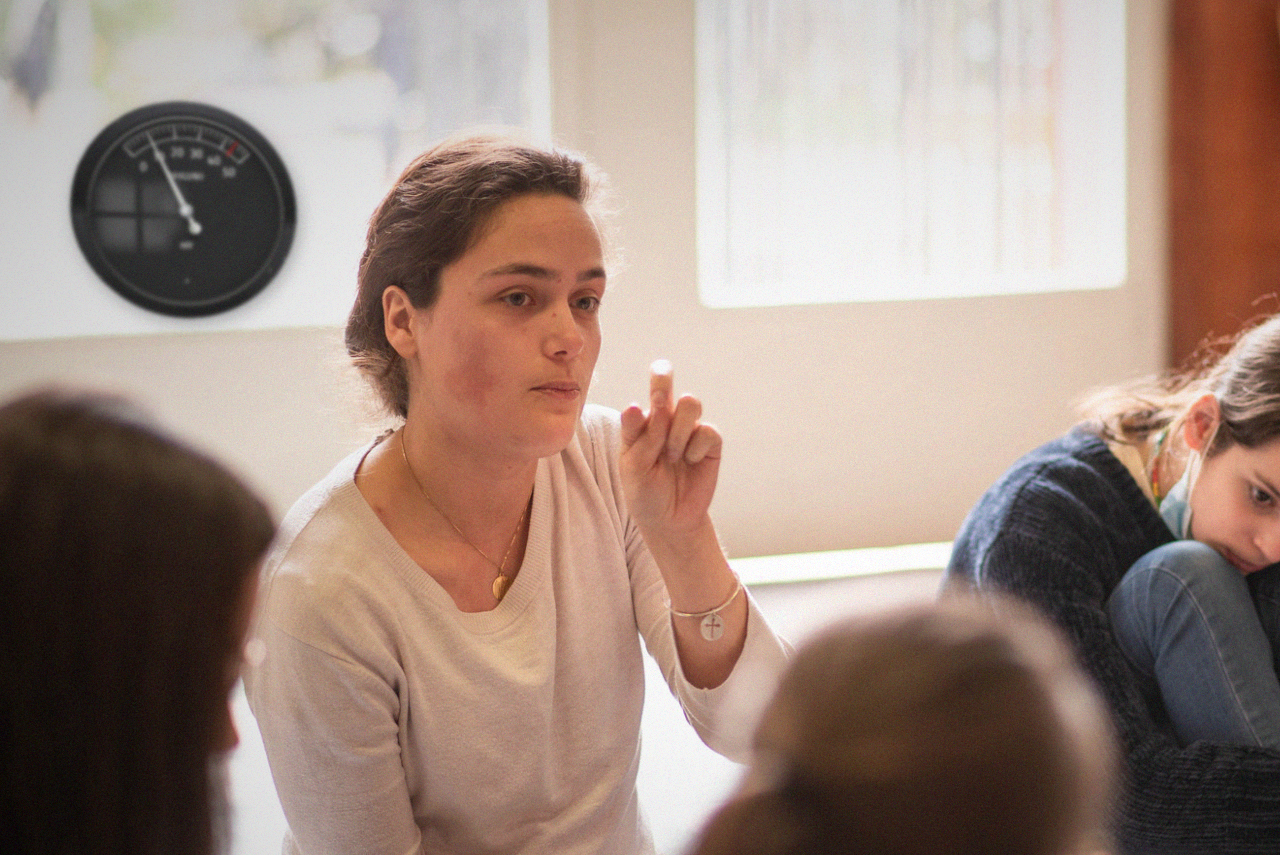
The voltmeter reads 10 mV
